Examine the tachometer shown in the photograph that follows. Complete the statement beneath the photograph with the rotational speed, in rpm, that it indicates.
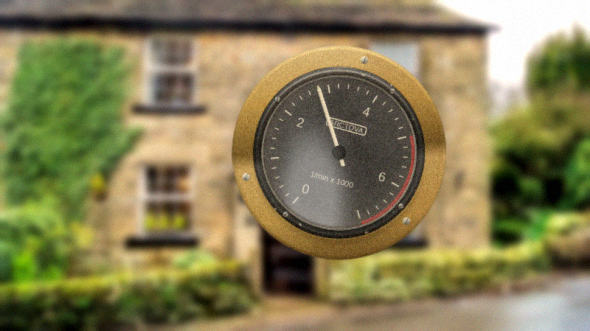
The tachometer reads 2800 rpm
